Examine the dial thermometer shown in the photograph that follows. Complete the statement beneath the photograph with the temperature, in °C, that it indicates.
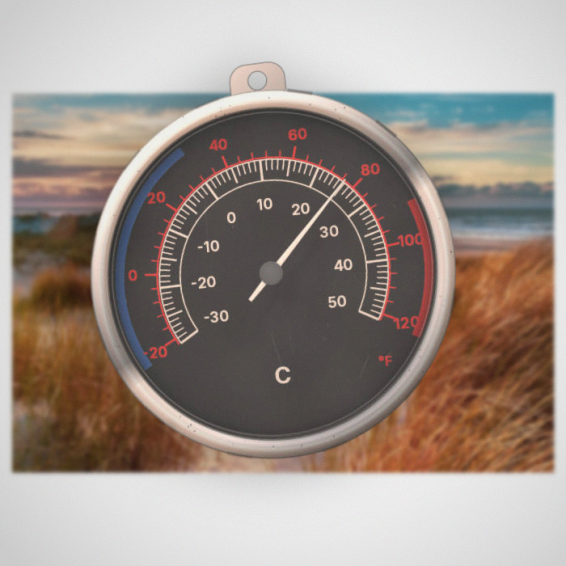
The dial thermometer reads 25 °C
